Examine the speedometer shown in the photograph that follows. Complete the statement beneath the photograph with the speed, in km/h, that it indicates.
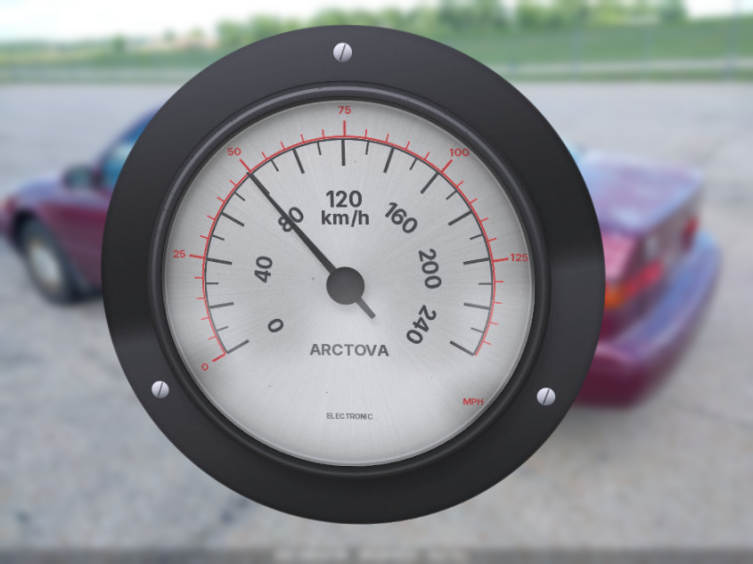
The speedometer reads 80 km/h
